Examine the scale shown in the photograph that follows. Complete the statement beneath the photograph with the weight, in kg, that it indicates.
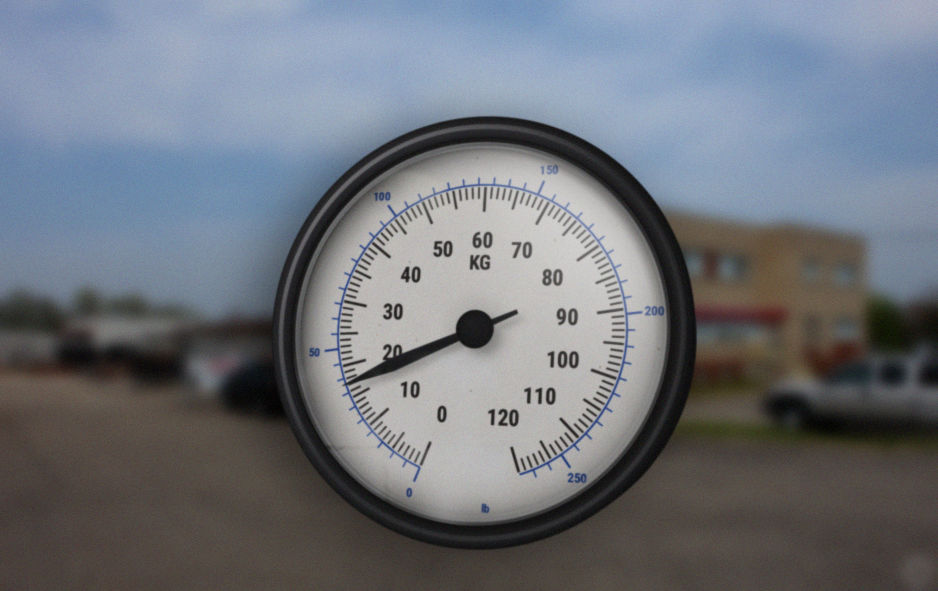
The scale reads 17 kg
